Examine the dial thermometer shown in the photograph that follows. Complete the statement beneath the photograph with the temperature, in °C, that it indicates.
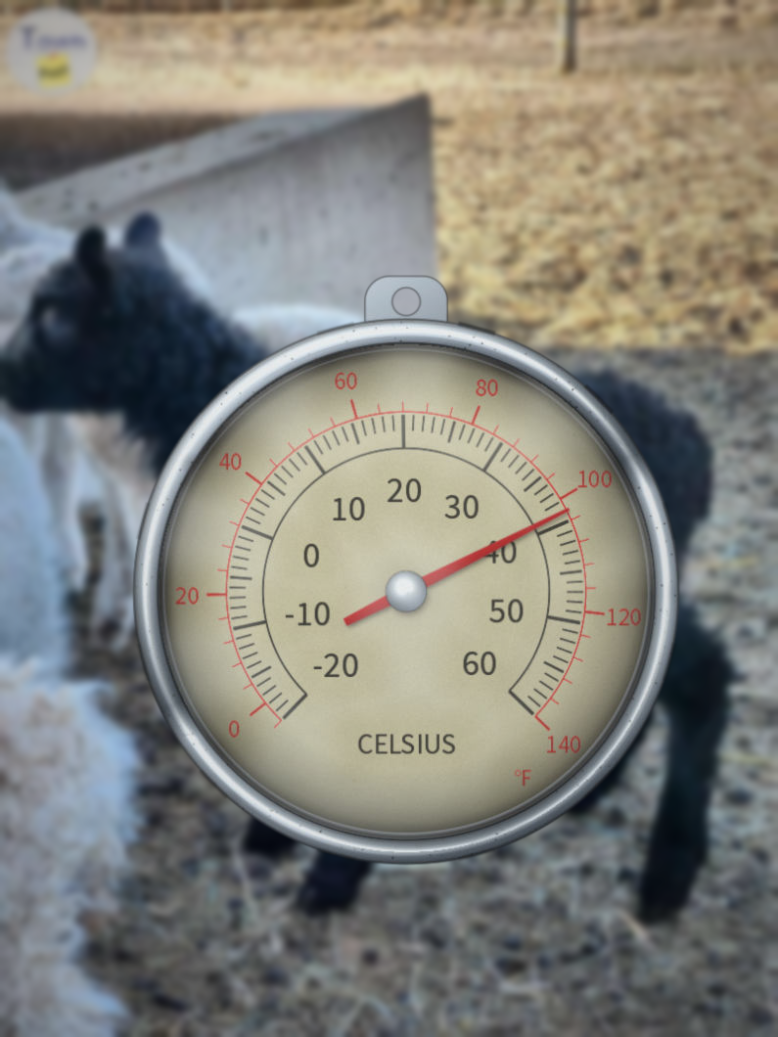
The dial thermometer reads 39 °C
